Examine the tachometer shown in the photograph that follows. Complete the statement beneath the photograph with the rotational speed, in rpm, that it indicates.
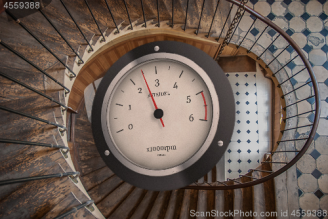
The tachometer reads 2500 rpm
